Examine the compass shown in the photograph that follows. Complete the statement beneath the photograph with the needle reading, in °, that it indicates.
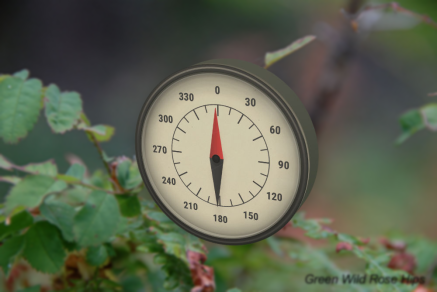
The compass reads 0 °
